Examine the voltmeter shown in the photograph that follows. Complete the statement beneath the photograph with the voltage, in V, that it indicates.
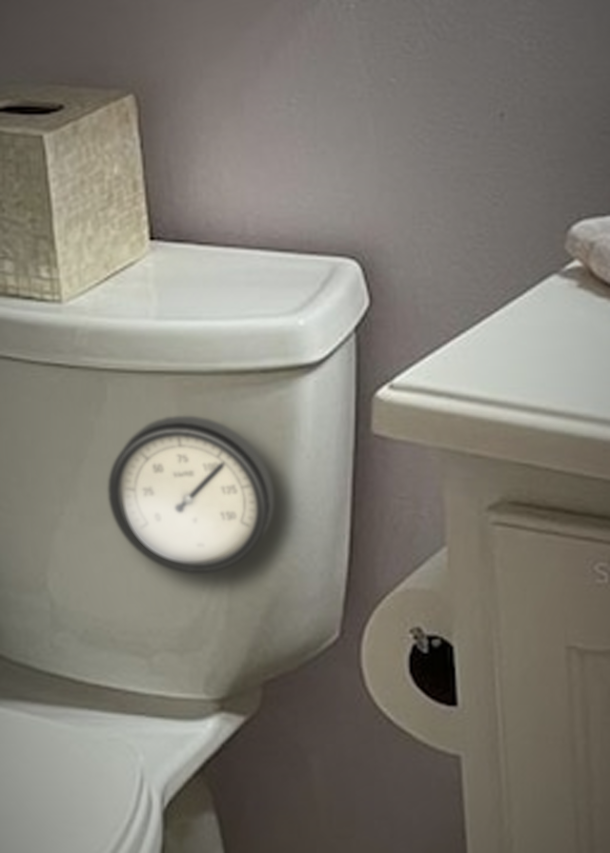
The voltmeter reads 105 V
